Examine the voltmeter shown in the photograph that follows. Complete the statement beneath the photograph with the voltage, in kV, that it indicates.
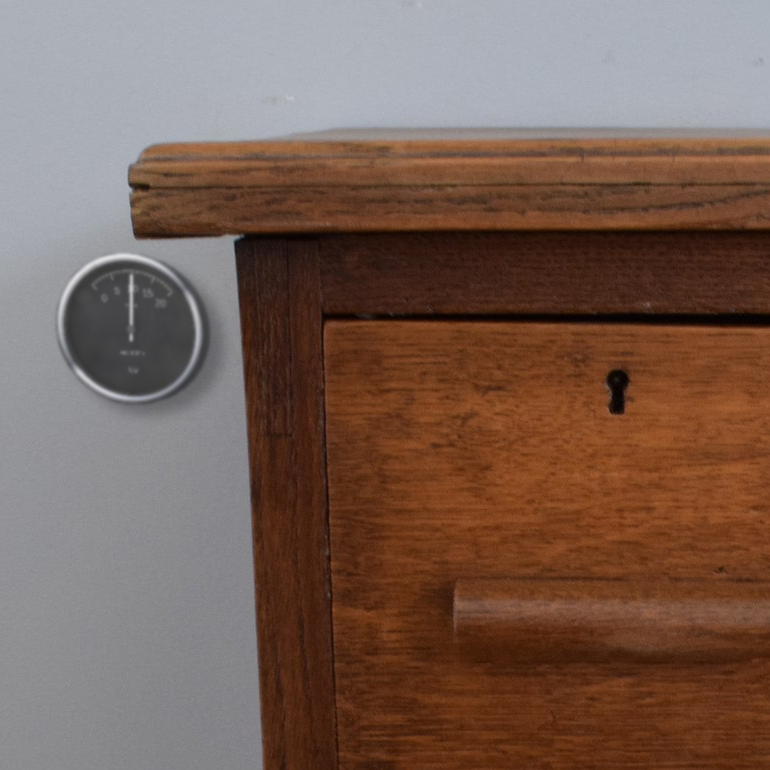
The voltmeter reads 10 kV
